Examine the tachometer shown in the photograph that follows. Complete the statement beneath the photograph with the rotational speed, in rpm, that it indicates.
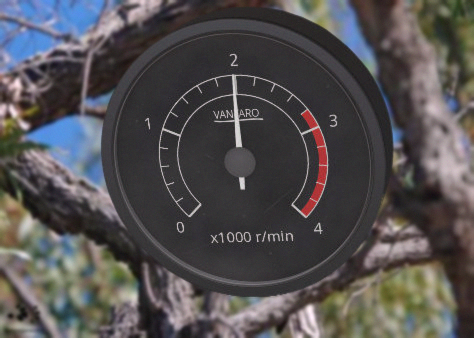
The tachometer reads 2000 rpm
